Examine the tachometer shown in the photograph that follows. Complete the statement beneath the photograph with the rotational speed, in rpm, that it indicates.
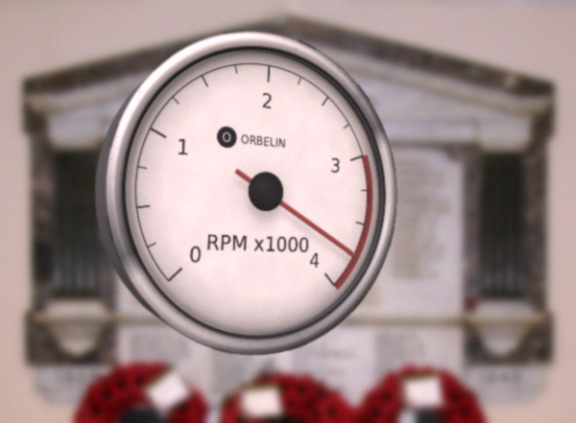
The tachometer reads 3750 rpm
